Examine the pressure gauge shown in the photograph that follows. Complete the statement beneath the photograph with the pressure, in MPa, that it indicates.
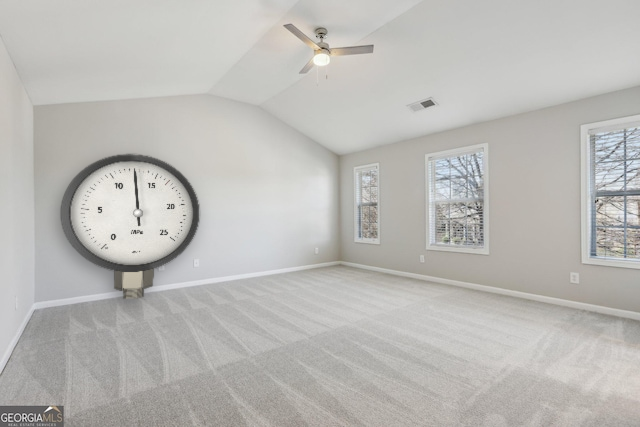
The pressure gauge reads 12.5 MPa
